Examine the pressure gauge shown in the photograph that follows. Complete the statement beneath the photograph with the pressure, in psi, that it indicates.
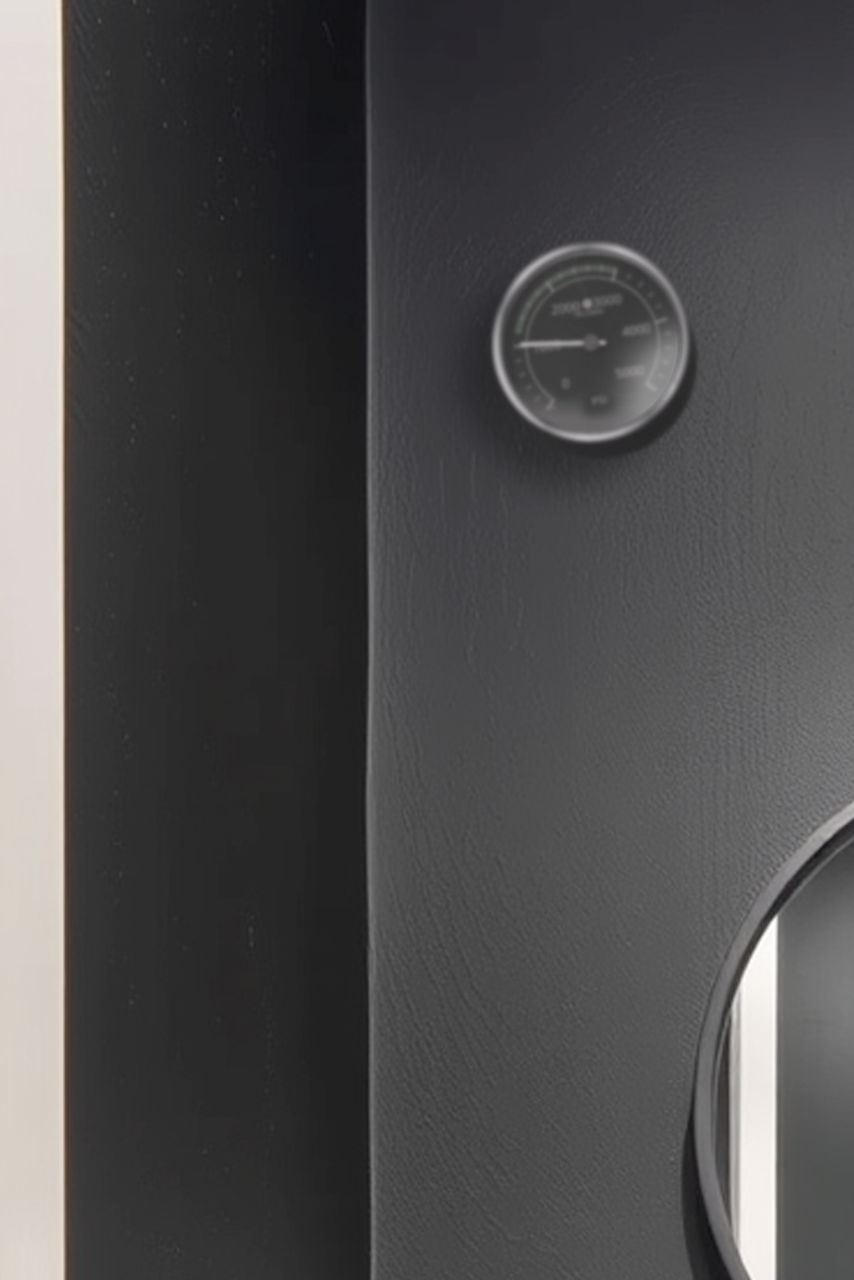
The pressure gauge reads 1000 psi
